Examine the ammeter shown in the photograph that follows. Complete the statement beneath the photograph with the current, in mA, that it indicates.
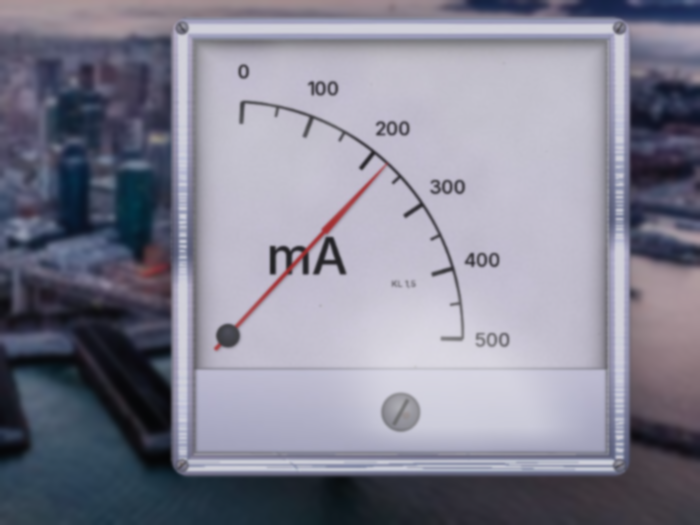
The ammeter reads 225 mA
